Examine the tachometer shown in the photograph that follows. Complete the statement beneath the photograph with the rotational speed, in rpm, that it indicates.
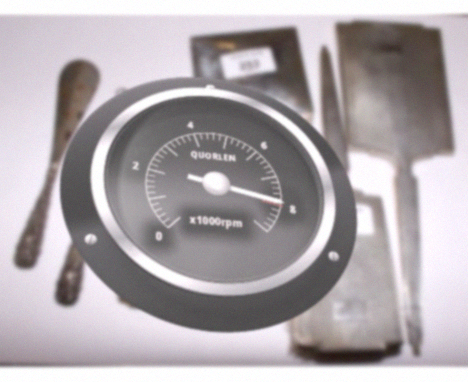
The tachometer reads 8000 rpm
